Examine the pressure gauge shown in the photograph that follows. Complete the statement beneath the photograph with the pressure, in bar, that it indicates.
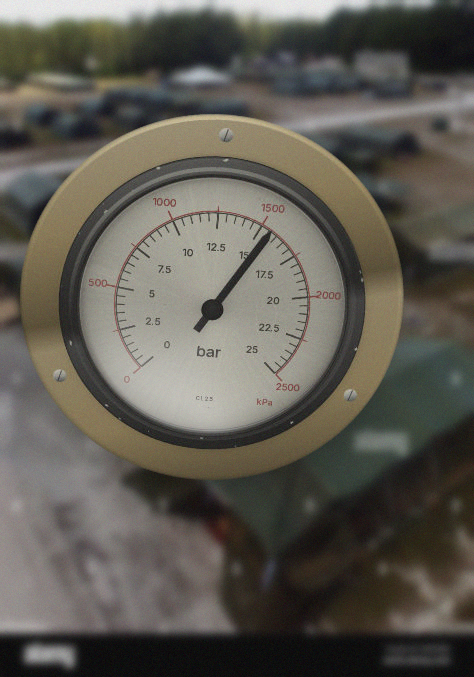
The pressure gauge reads 15.5 bar
